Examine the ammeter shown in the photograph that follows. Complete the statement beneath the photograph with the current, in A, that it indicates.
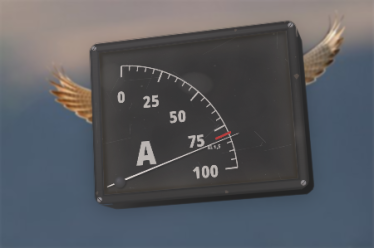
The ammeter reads 82.5 A
